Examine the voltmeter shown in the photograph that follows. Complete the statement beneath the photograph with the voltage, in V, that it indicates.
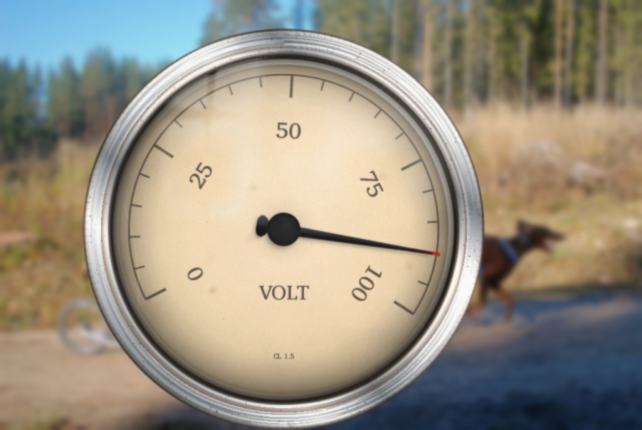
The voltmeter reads 90 V
